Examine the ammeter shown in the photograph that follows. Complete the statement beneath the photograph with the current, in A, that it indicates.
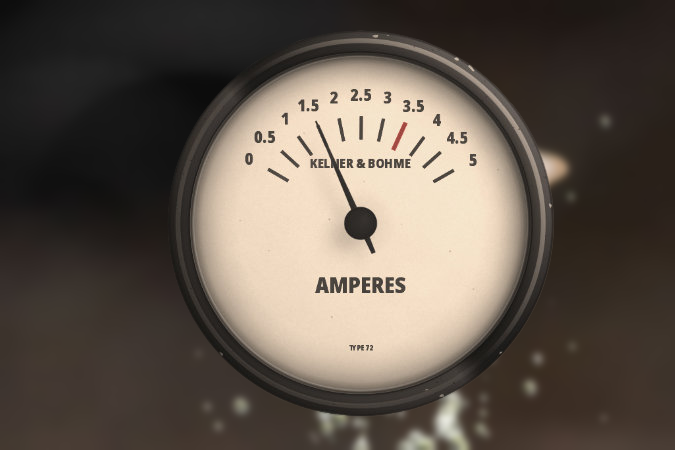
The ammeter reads 1.5 A
